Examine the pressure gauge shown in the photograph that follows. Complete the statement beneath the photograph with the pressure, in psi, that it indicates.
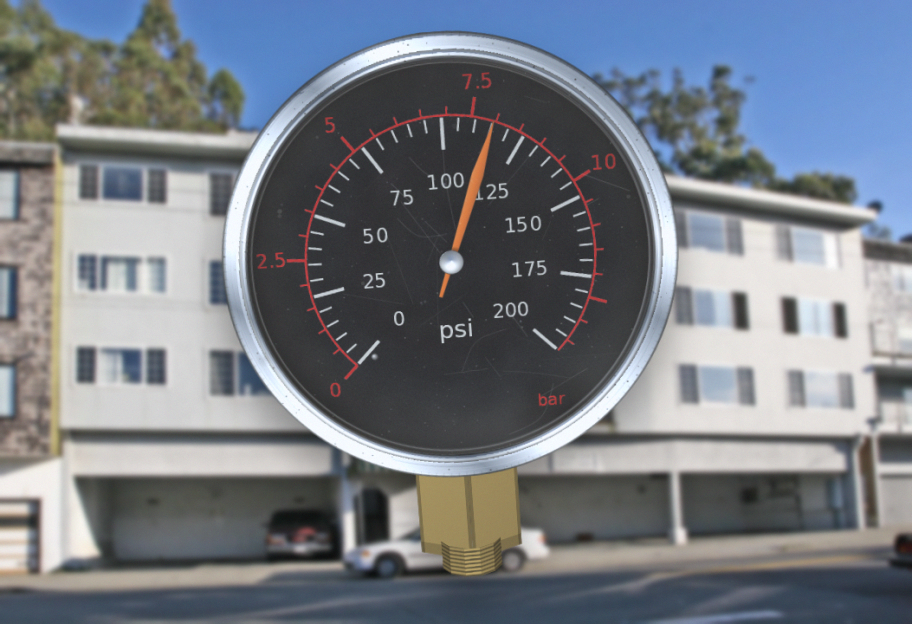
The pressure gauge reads 115 psi
